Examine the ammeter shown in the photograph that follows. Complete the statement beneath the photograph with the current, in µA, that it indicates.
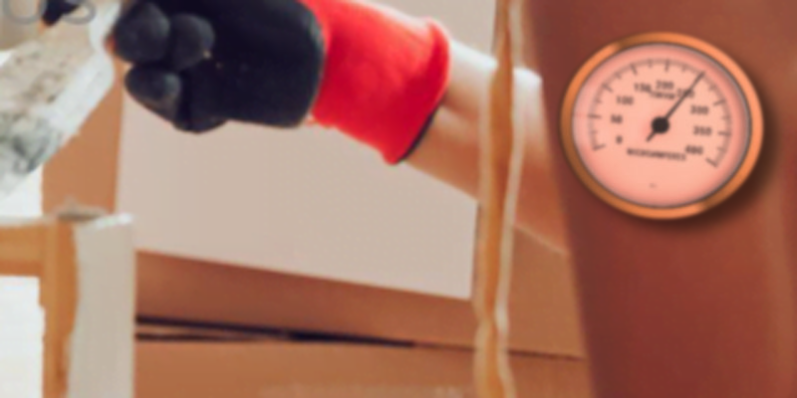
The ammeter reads 250 µA
